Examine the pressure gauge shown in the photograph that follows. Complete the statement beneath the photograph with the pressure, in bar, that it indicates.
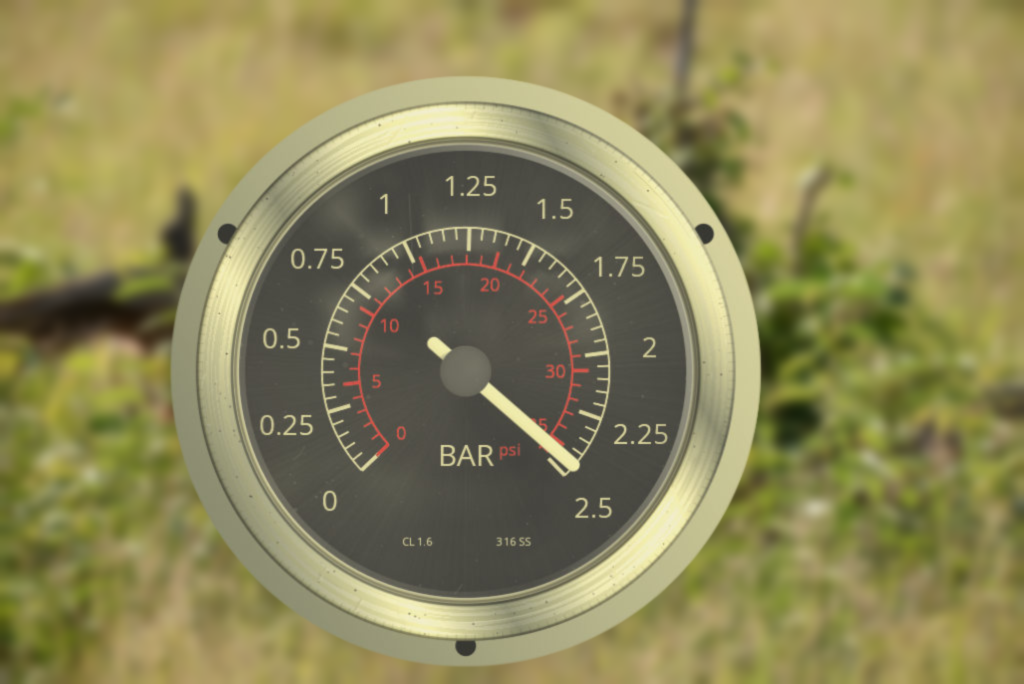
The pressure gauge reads 2.45 bar
